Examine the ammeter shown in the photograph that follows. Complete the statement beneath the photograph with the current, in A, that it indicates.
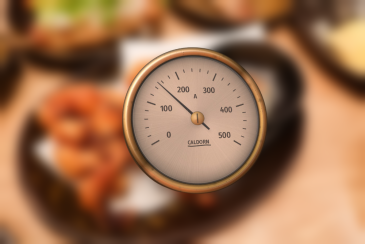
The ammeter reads 150 A
